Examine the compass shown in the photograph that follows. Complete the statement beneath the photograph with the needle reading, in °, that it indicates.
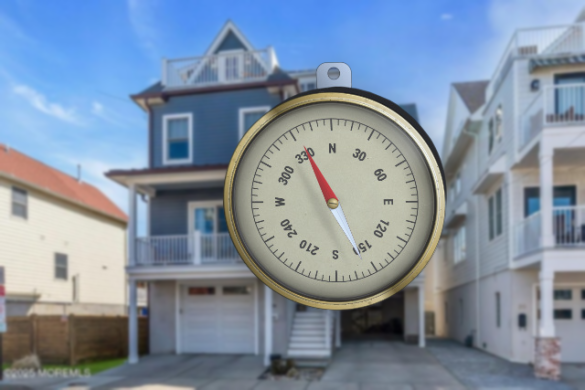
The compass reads 335 °
